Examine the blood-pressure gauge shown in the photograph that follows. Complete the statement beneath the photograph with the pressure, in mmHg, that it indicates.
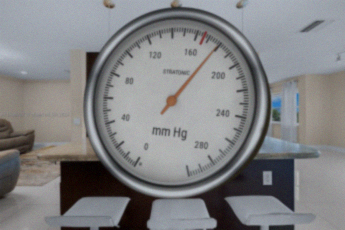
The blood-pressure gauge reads 180 mmHg
